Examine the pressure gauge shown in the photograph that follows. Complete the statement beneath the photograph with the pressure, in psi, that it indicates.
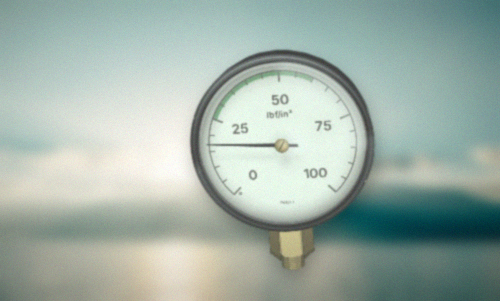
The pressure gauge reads 17.5 psi
